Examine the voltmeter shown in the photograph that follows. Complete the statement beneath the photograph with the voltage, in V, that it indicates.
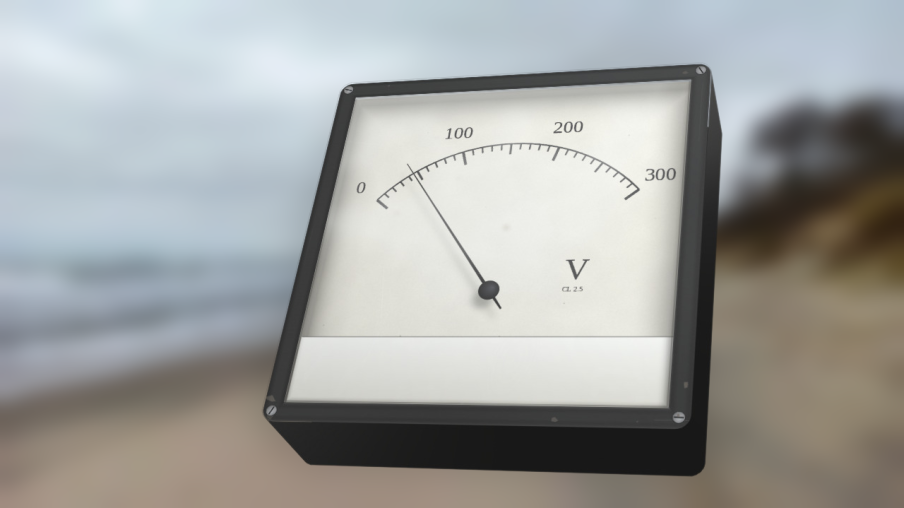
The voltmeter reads 45 V
